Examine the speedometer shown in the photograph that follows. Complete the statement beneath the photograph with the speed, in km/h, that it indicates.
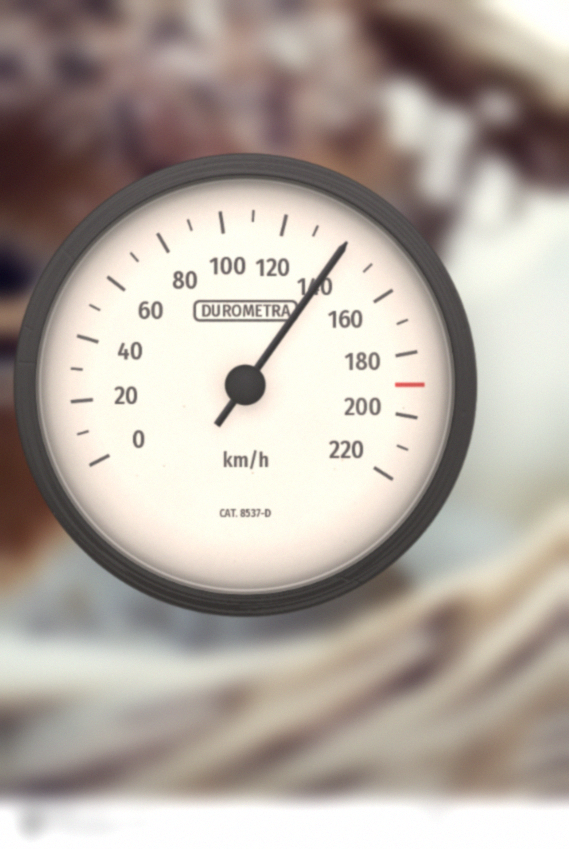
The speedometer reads 140 km/h
